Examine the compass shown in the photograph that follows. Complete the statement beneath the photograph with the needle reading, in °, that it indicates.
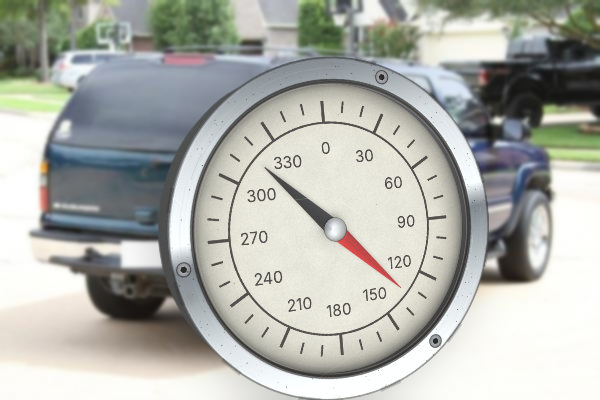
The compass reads 135 °
